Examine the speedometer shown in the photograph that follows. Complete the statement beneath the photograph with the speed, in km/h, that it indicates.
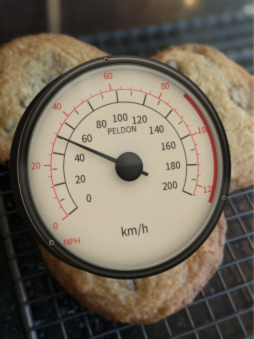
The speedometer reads 50 km/h
